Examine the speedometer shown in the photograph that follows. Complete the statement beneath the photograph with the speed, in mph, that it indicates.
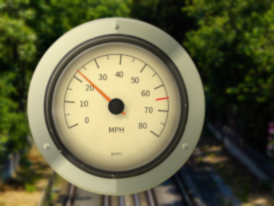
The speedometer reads 22.5 mph
